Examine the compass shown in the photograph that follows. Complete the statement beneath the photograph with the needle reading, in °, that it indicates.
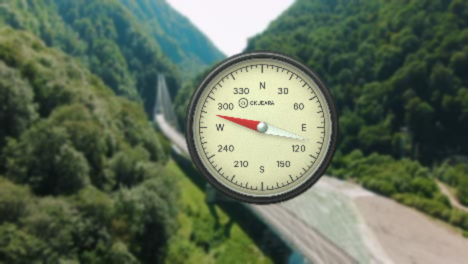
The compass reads 285 °
